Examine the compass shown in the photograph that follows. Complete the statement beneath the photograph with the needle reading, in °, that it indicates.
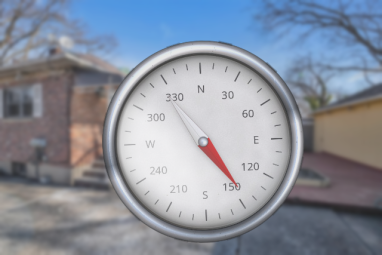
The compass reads 145 °
